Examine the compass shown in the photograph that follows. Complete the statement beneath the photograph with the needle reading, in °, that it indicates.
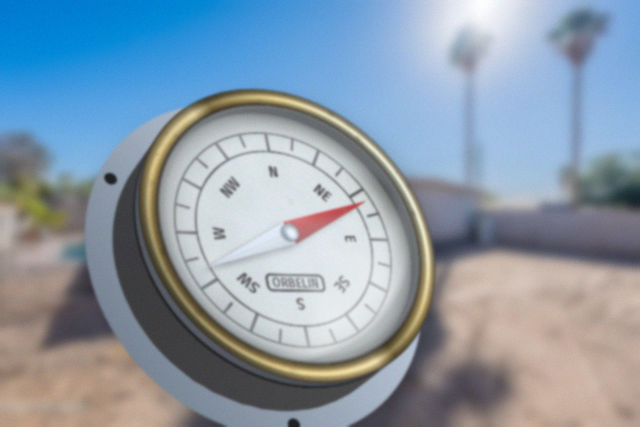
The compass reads 67.5 °
